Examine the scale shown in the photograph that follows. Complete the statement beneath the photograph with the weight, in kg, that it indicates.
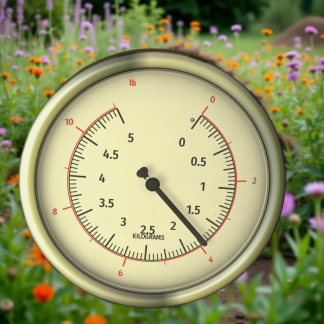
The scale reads 1.75 kg
